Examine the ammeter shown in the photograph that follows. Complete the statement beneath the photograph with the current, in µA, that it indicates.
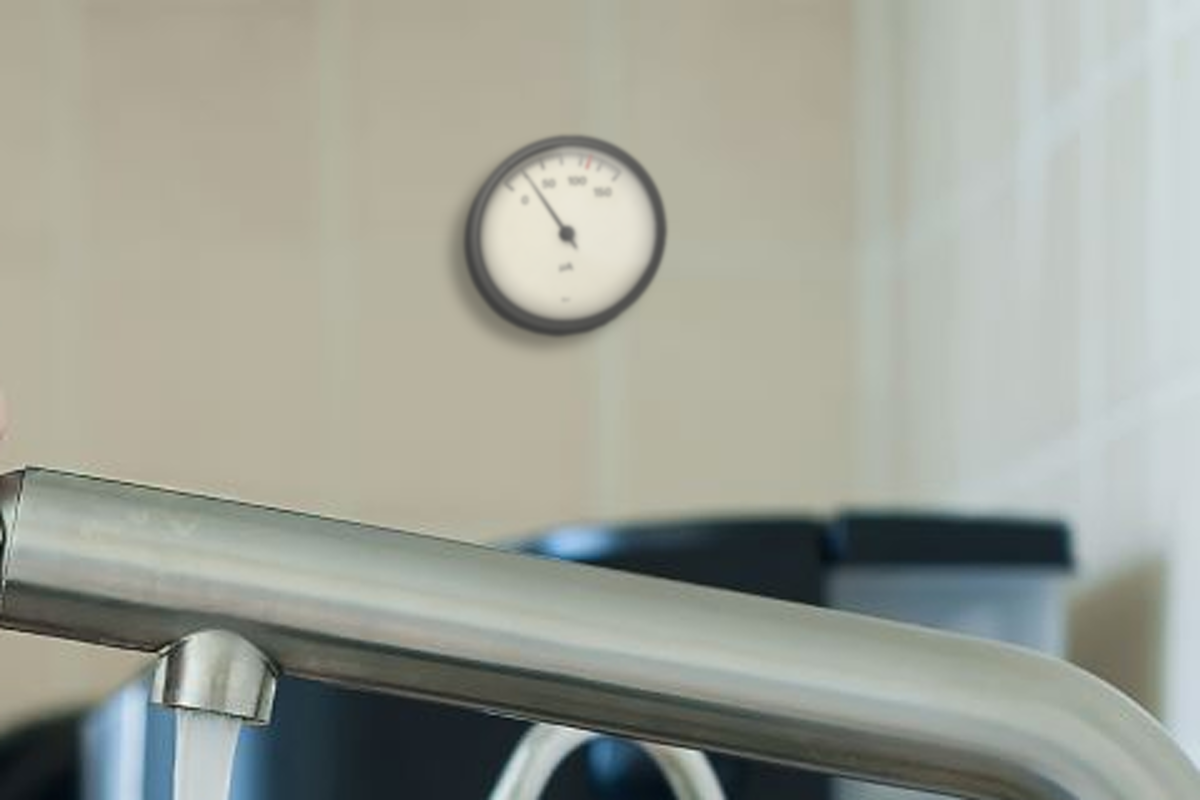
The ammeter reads 25 µA
